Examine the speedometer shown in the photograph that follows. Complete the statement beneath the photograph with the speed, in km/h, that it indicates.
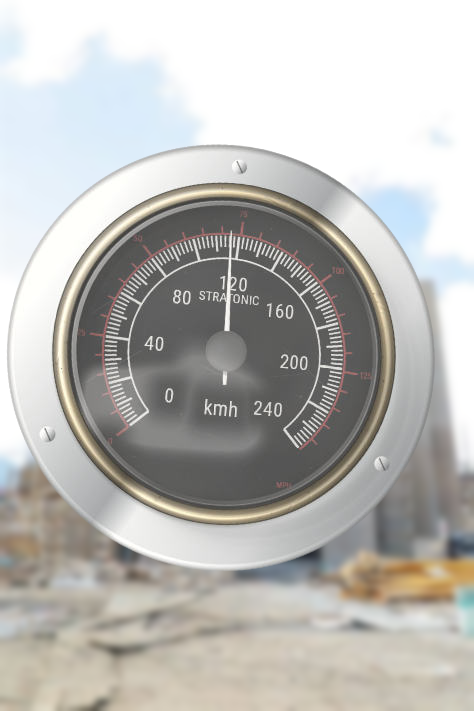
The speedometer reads 116 km/h
